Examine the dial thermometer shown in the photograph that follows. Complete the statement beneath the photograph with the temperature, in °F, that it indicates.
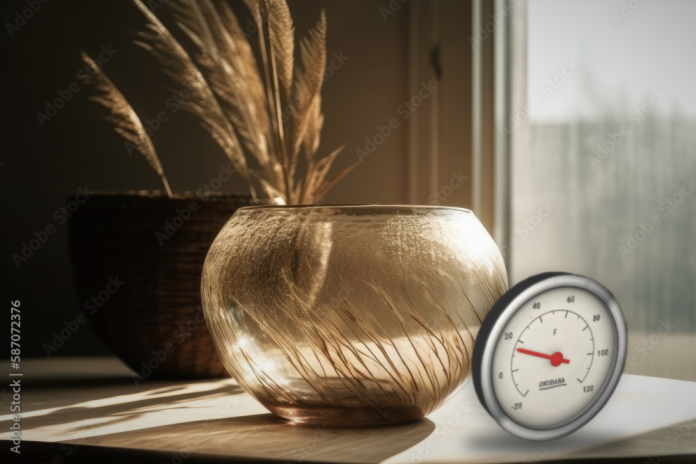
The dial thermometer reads 15 °F
